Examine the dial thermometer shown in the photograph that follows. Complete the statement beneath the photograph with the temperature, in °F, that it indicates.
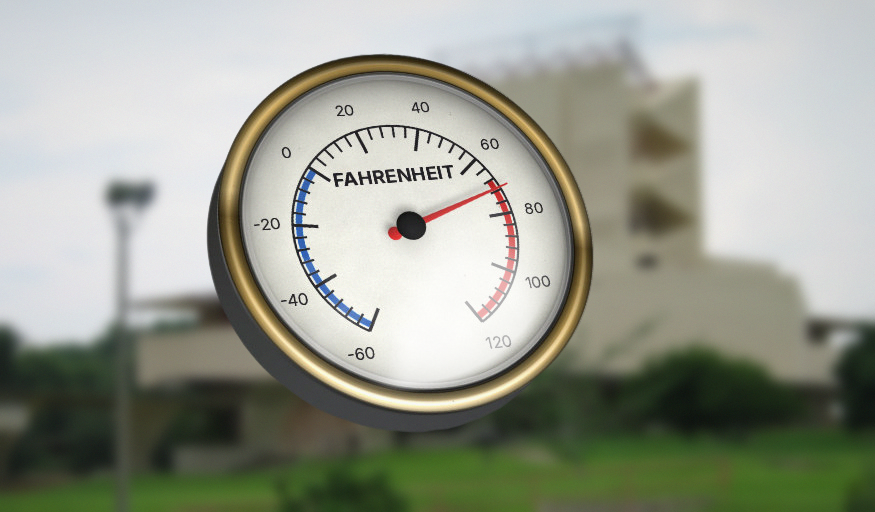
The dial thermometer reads 72 °F
